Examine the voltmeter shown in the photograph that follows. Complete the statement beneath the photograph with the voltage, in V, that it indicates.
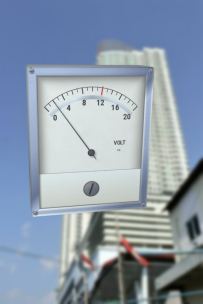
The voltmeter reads 2 V
